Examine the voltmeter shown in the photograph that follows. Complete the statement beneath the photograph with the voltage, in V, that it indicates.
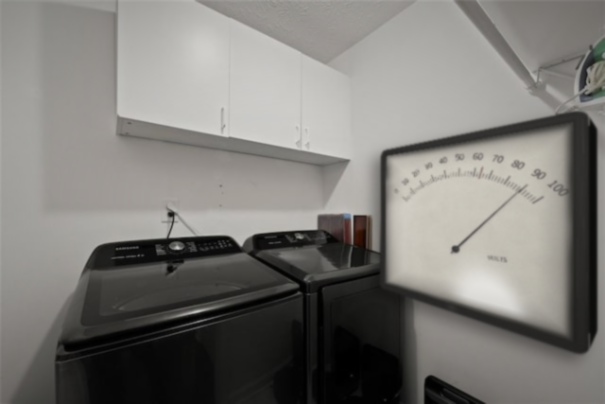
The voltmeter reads 90 V
